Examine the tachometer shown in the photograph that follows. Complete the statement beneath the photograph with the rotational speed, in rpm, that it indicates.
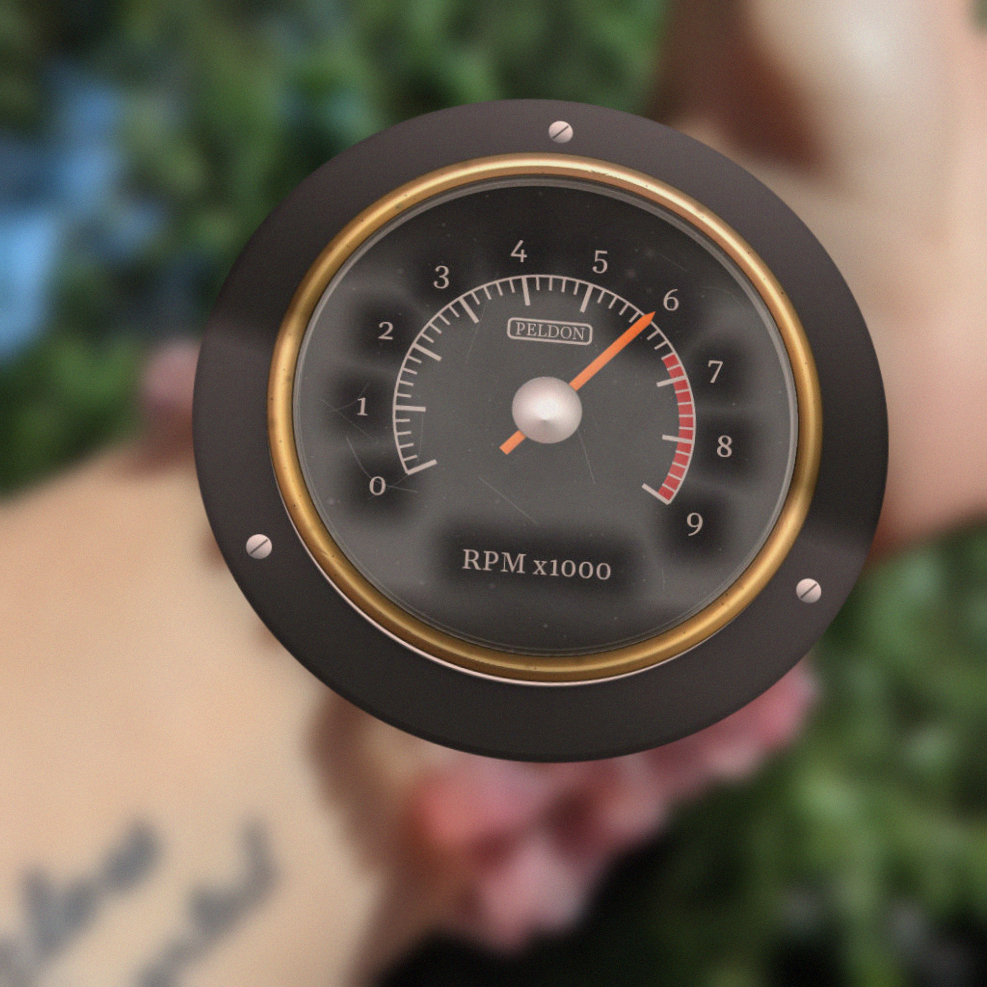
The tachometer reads 6000 rpm
